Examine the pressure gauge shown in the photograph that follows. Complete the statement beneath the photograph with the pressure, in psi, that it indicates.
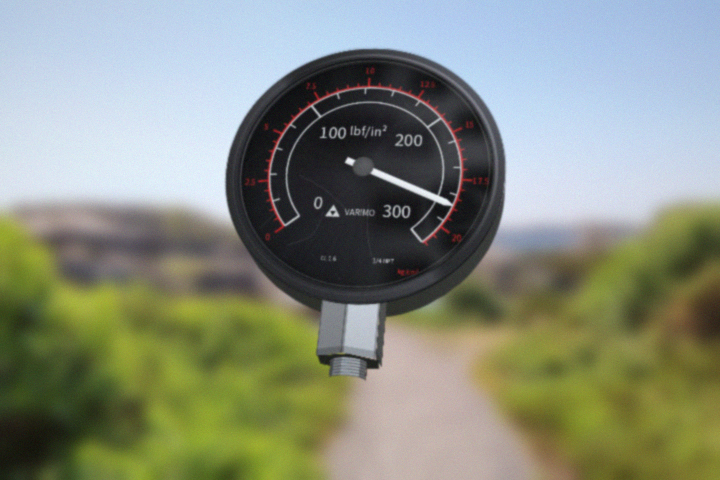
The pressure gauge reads 270 psi
